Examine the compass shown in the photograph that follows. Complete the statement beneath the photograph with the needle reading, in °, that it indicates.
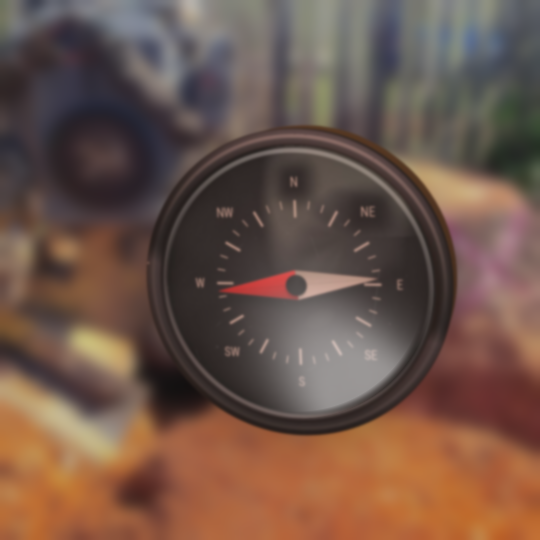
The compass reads 265 °
